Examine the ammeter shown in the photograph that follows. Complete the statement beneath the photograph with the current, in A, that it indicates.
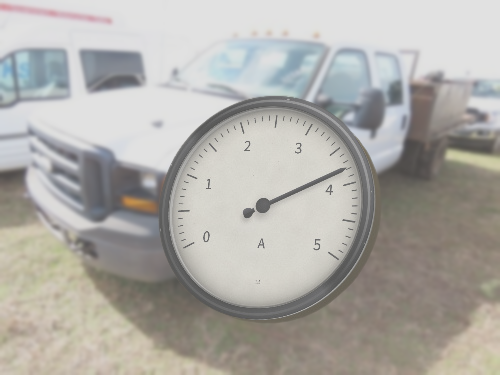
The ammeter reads 3.8 A
